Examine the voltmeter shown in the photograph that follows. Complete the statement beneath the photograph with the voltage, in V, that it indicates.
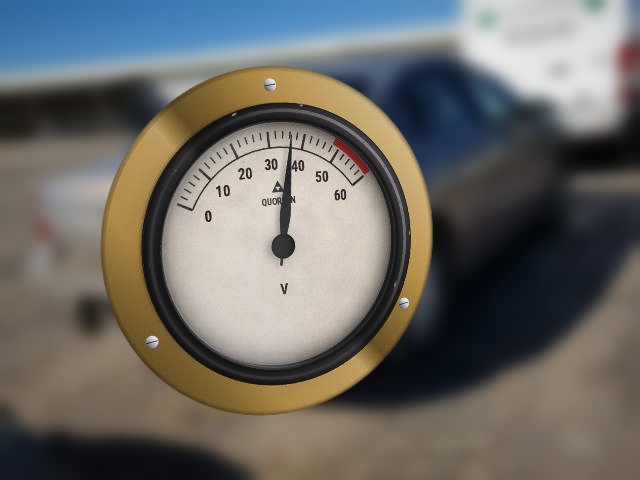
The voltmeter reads 36 V
